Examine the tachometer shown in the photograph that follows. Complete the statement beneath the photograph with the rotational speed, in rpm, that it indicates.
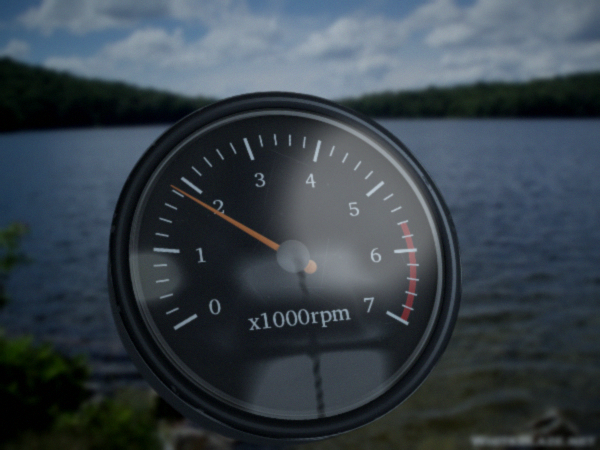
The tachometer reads 1800 rpm
